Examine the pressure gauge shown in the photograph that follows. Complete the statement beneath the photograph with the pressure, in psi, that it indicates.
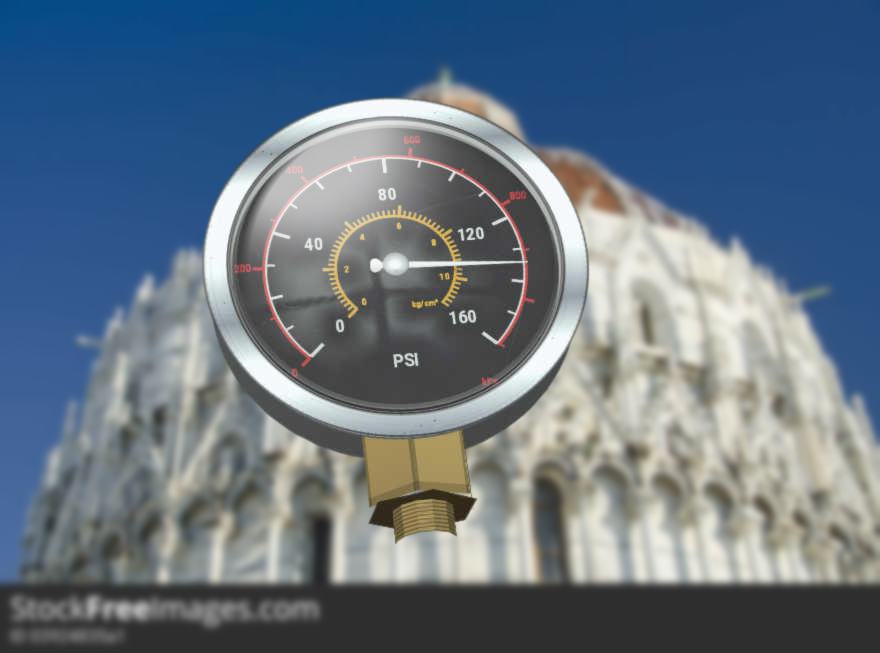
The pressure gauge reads 135 psi
